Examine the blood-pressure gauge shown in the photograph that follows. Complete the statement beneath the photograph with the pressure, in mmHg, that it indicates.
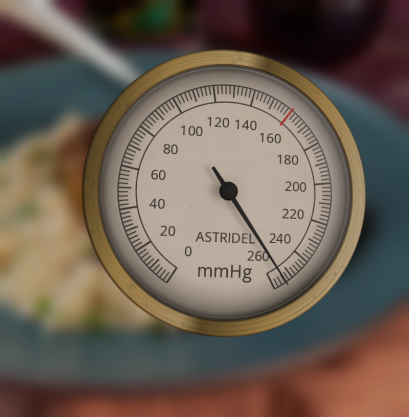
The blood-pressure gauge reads 254 mmHg
